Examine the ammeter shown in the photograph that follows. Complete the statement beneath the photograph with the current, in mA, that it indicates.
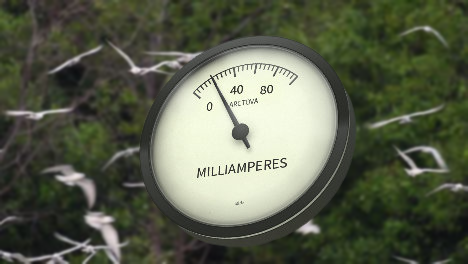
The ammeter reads 20 mA
